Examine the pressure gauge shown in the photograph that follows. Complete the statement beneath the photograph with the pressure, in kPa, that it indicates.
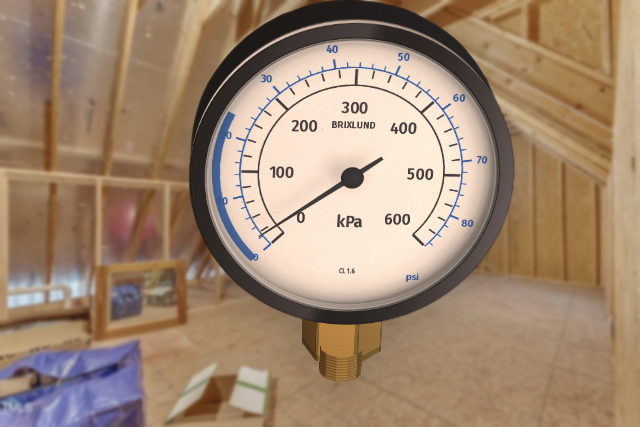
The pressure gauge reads 20 kPa
